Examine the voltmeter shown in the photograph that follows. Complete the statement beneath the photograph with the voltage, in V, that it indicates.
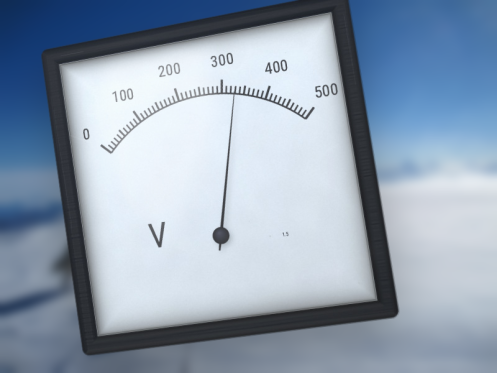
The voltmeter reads 330 V
